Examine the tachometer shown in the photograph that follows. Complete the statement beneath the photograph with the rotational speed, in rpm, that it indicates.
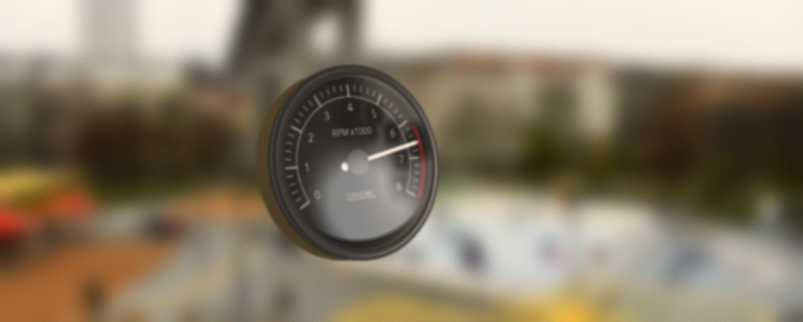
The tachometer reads 6600 rpm
